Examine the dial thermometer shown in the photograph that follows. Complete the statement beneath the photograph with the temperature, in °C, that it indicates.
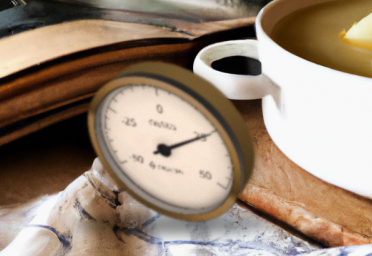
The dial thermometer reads 25 °C
